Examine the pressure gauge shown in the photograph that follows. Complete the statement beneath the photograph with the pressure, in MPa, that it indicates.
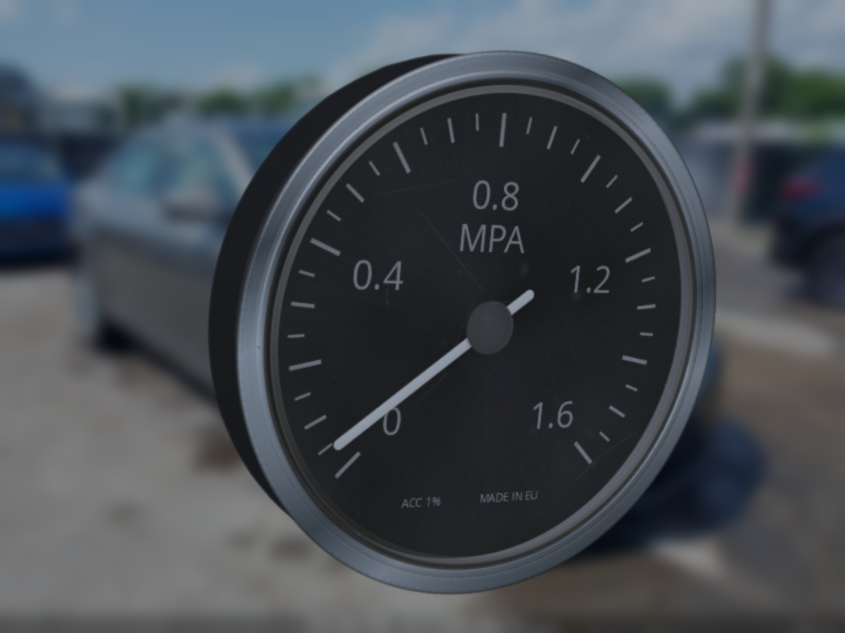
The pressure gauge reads 0.05 MPa
